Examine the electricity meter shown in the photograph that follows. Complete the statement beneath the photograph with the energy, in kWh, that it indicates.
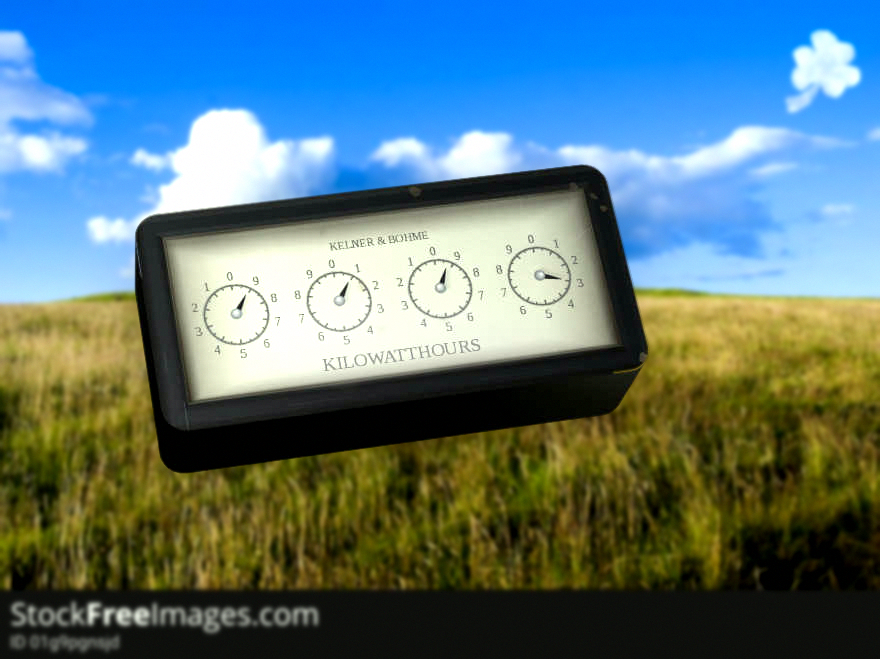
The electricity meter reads 9093 kWh
